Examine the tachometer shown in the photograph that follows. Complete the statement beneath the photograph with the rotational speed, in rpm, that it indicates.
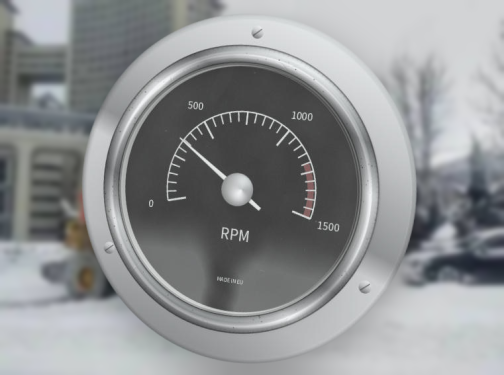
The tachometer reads 350 rpm
